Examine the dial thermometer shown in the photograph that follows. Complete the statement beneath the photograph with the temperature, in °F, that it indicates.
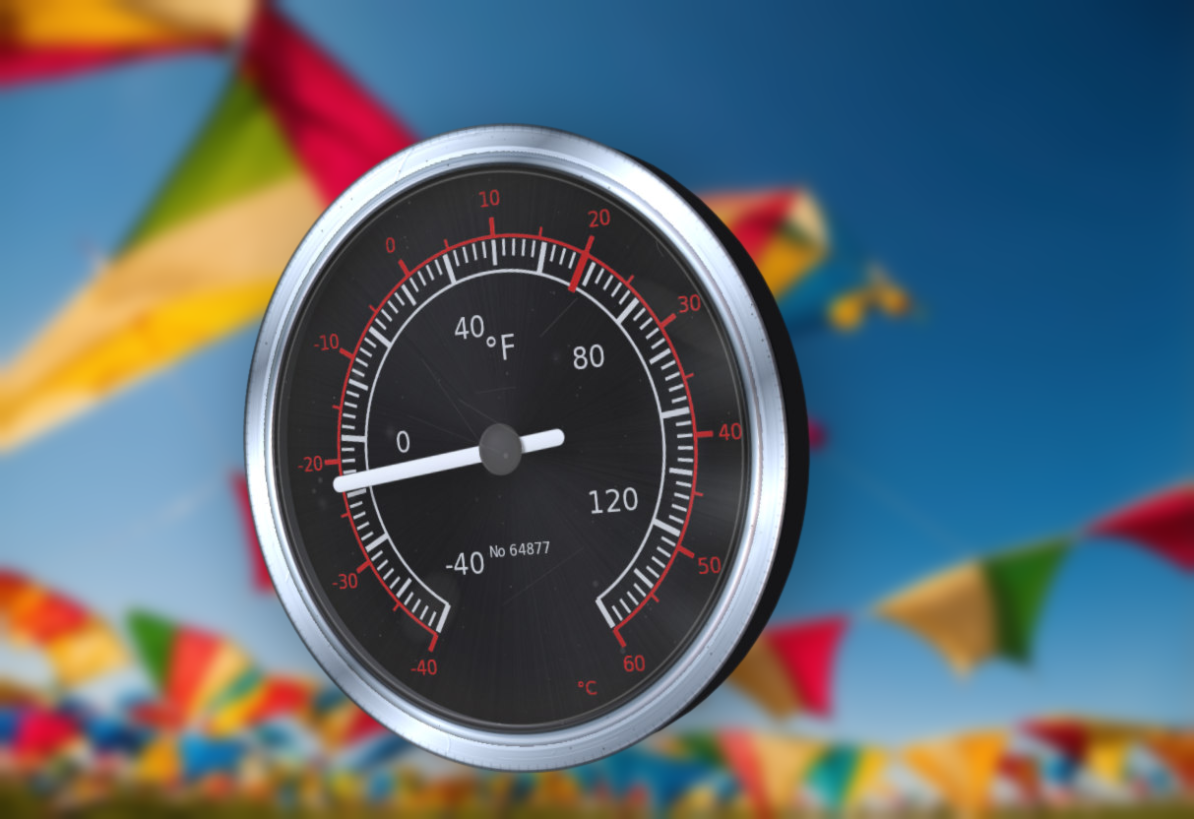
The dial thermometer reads -8 °F
